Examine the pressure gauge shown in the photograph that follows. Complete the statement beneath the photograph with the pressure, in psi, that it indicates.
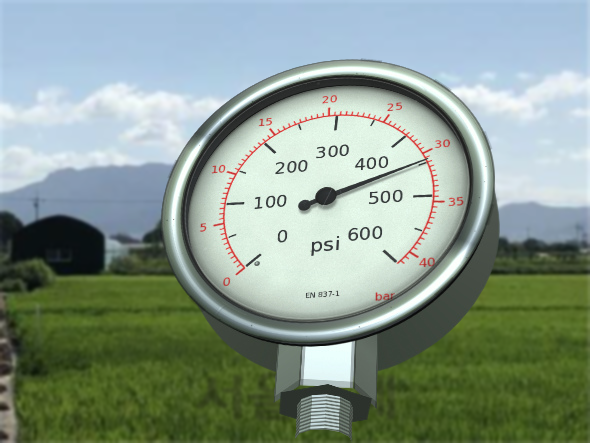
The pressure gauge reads 450 psi
